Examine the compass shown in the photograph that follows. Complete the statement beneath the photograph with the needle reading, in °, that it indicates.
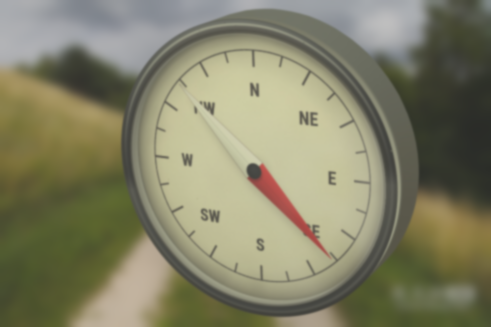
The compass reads 135 °
